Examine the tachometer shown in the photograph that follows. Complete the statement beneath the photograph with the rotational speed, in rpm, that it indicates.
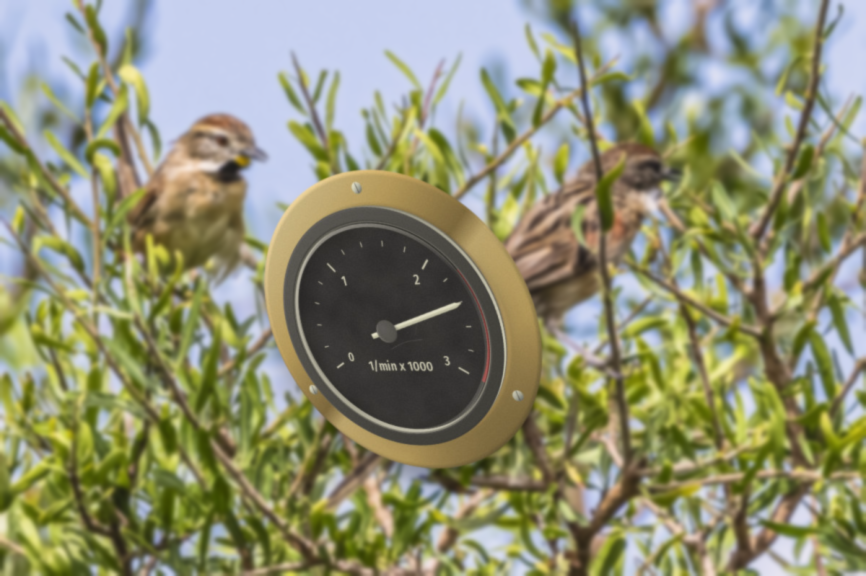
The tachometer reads 2400 rpm
